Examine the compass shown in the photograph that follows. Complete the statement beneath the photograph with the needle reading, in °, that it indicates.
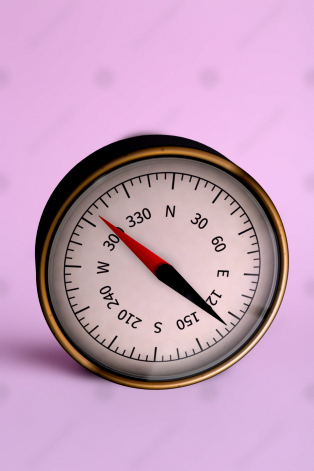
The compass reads 307.5 °
